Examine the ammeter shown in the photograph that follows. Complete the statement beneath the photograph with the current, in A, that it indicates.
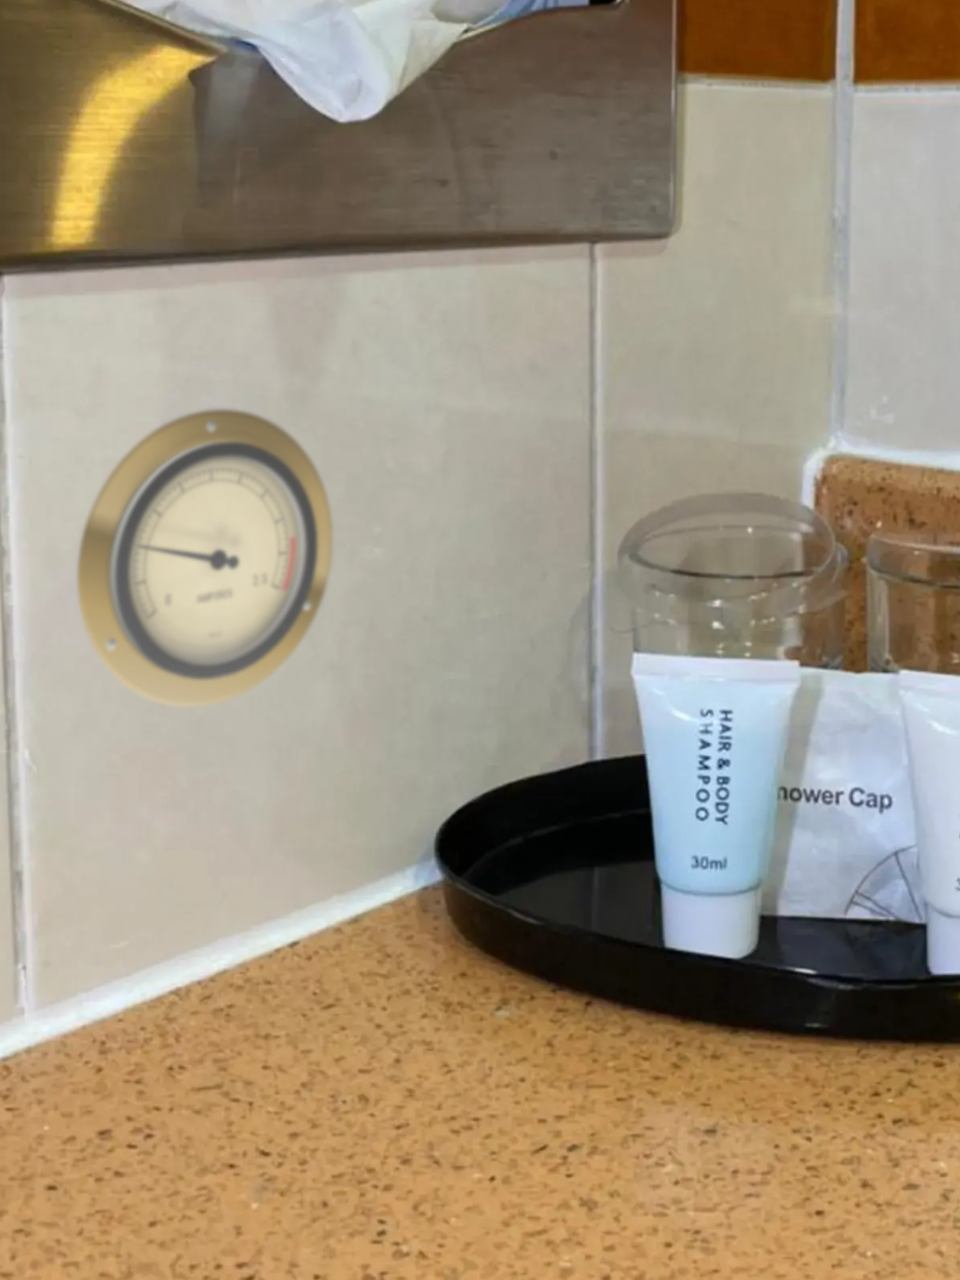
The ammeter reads 0.5 A
